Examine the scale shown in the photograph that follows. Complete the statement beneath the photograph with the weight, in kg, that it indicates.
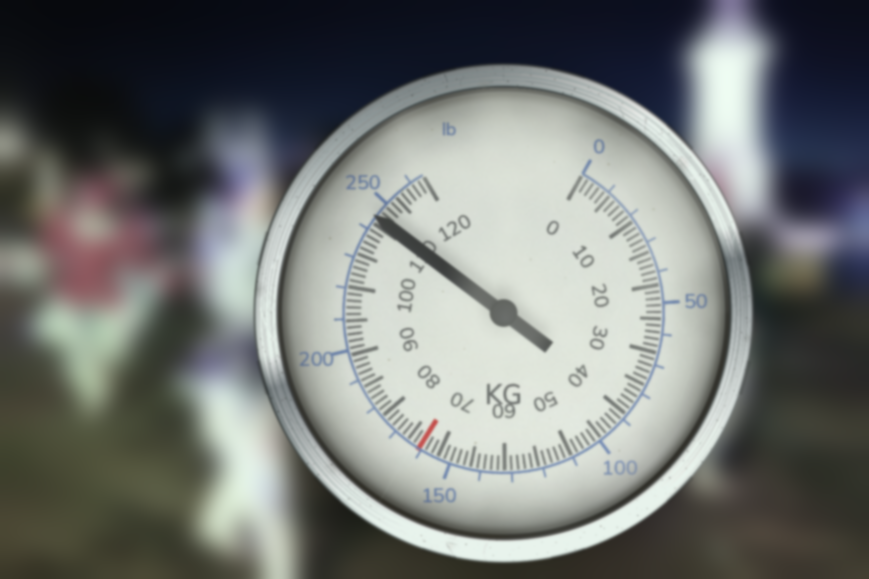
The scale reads 111 kg
